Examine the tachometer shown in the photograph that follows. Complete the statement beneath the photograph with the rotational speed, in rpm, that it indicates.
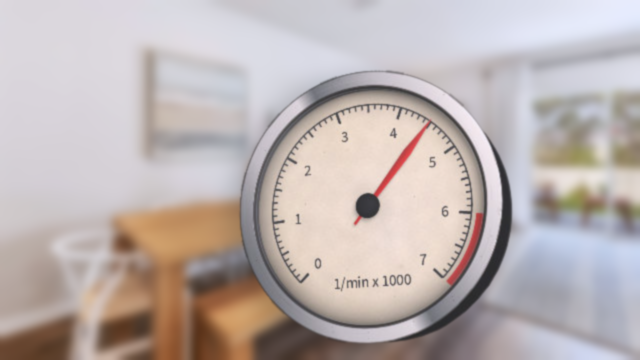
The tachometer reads 4500 rpm
